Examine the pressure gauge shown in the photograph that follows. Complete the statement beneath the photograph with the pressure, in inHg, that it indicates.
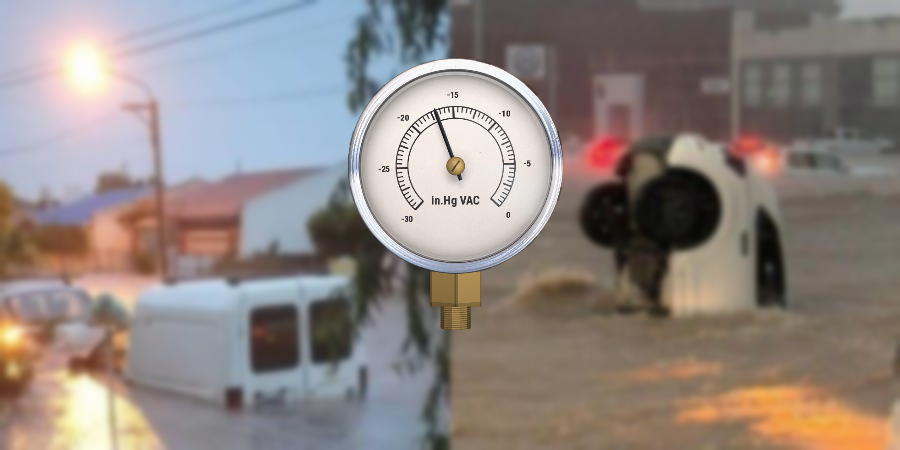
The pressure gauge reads -17 inHg
